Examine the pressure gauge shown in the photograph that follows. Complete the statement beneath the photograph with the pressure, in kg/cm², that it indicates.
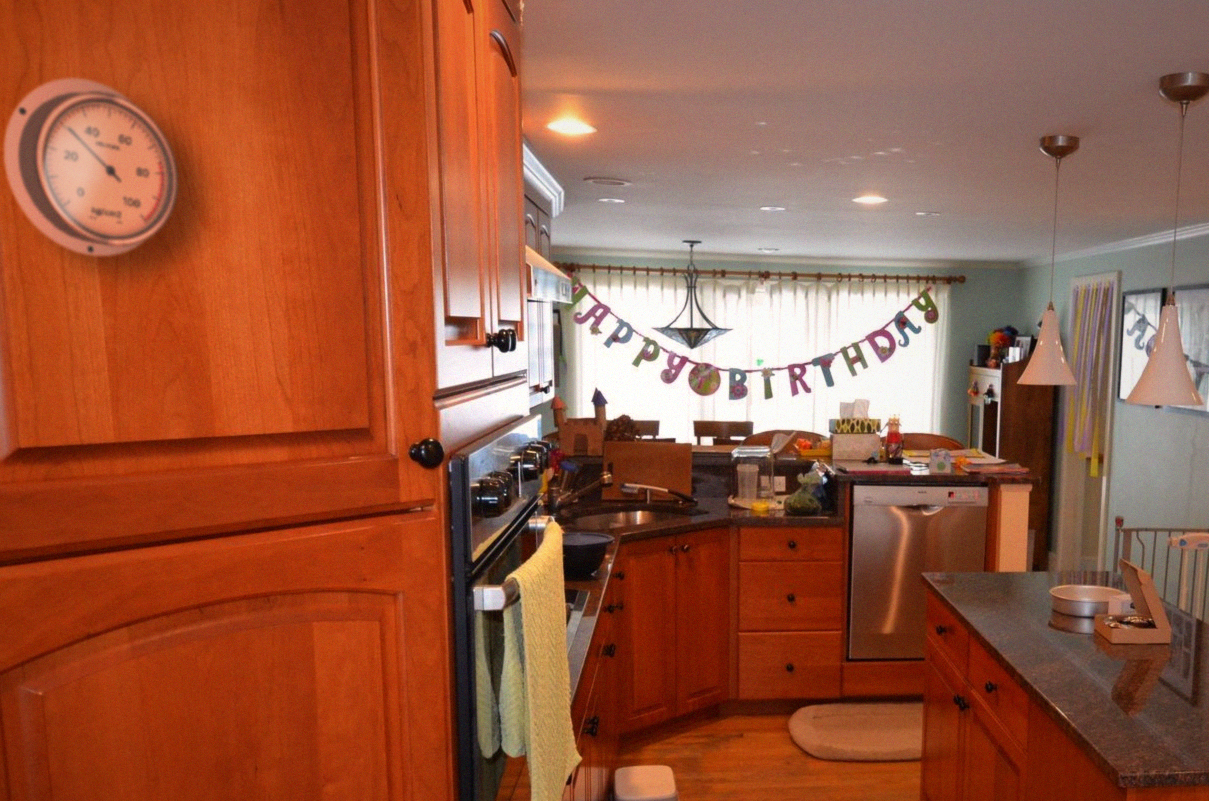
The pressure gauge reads 30 kg/cm²
